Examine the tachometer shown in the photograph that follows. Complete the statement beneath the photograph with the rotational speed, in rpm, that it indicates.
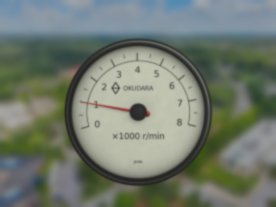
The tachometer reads 1000 rpm
